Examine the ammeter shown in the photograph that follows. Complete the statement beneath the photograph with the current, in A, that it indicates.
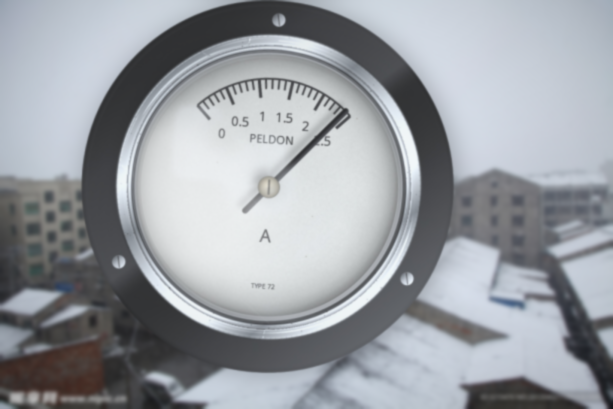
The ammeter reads 2.4 A
